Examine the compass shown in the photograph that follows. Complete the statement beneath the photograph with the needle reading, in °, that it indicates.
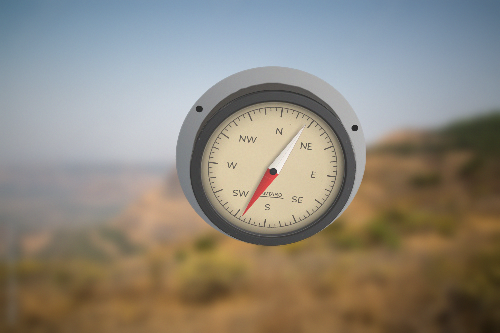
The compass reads 205 °
